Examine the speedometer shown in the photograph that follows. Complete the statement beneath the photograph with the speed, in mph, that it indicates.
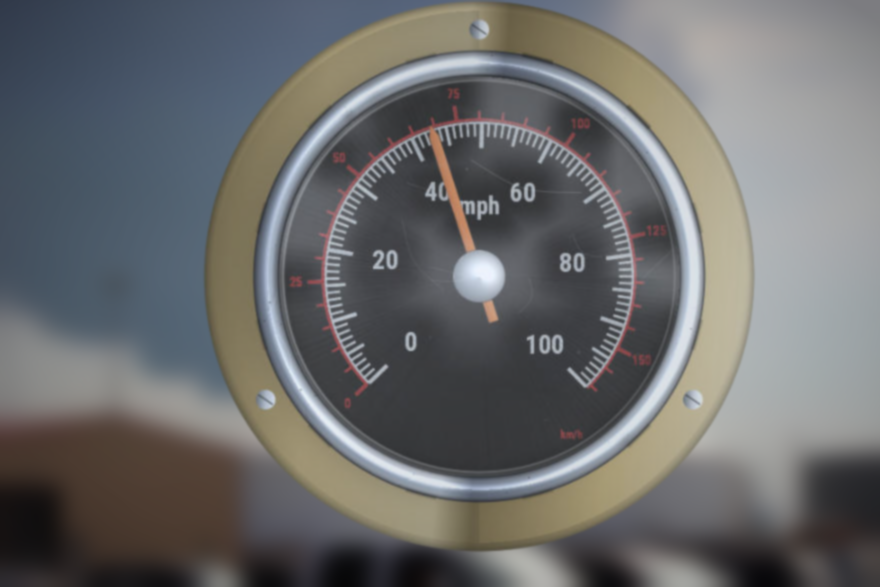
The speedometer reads 43 mph
